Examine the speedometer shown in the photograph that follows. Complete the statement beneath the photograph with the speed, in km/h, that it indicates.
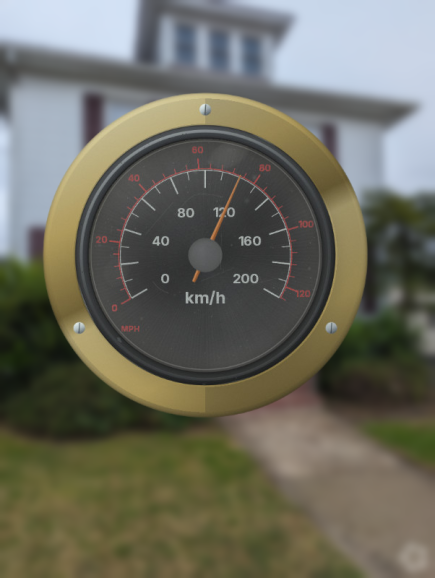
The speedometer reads 120 km/h
